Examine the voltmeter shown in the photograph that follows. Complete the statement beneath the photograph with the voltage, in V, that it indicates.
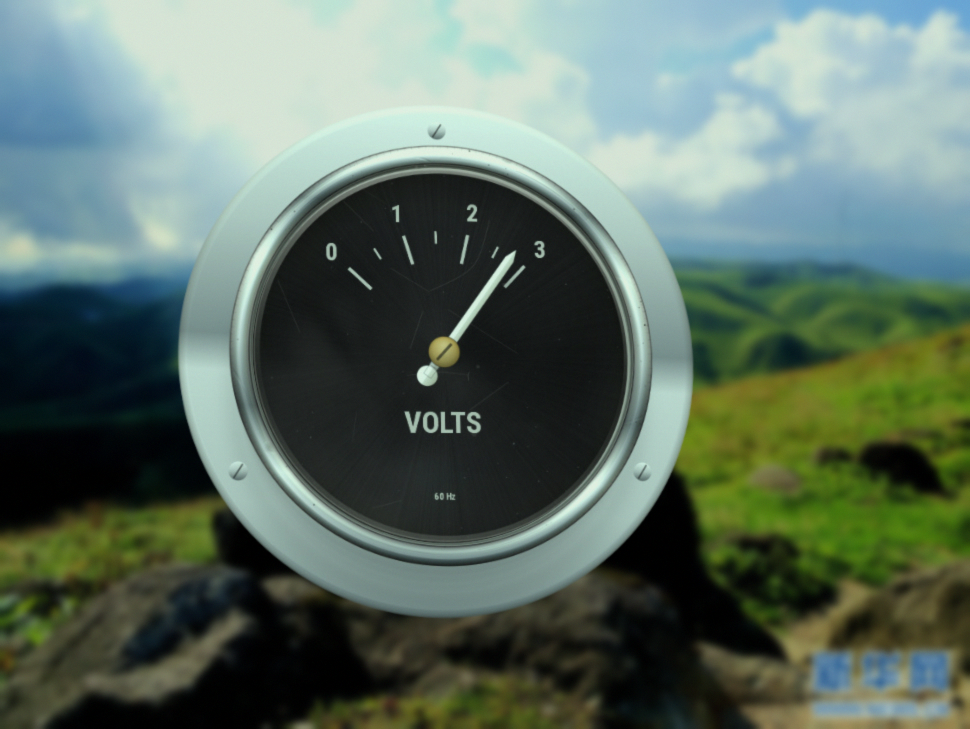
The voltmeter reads 2.75 V
